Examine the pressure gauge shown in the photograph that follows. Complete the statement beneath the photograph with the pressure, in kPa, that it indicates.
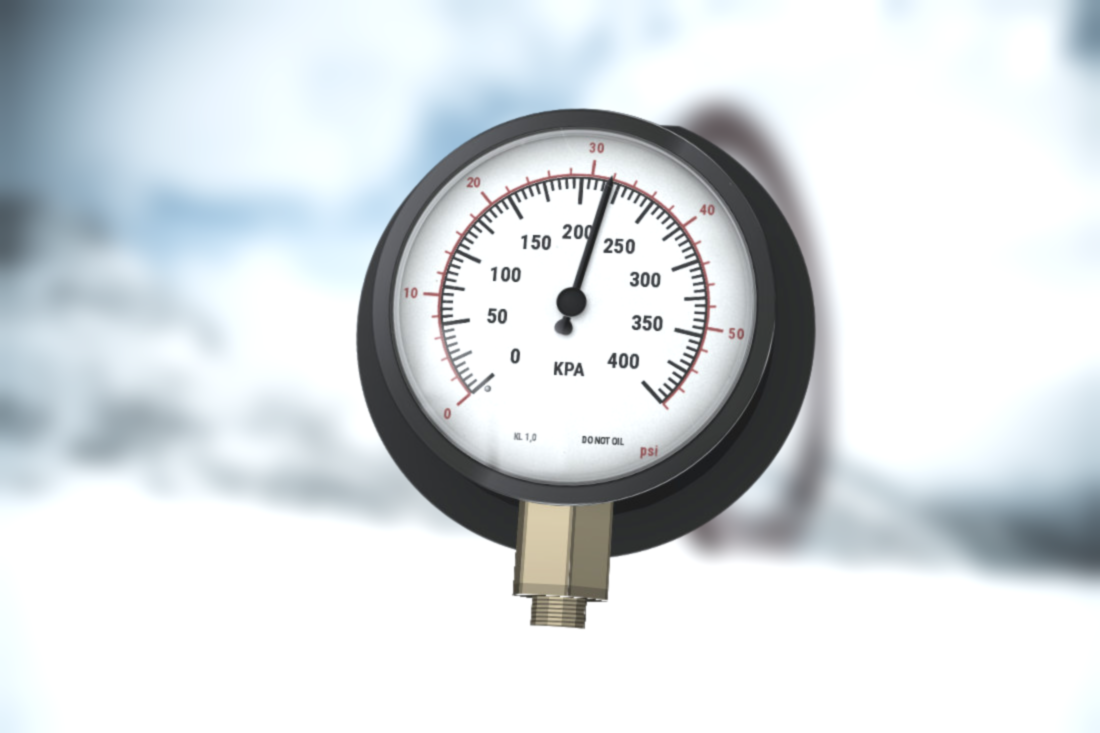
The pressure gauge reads 220 kPa
